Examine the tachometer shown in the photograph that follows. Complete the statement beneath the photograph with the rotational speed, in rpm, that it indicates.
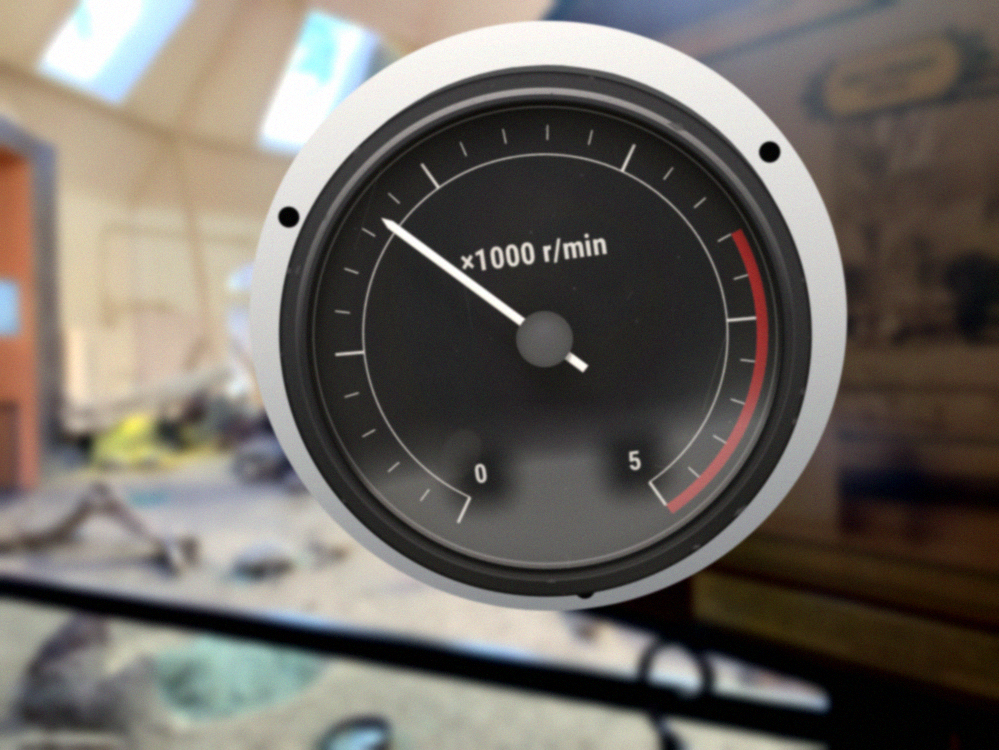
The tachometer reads 1700 rpm
